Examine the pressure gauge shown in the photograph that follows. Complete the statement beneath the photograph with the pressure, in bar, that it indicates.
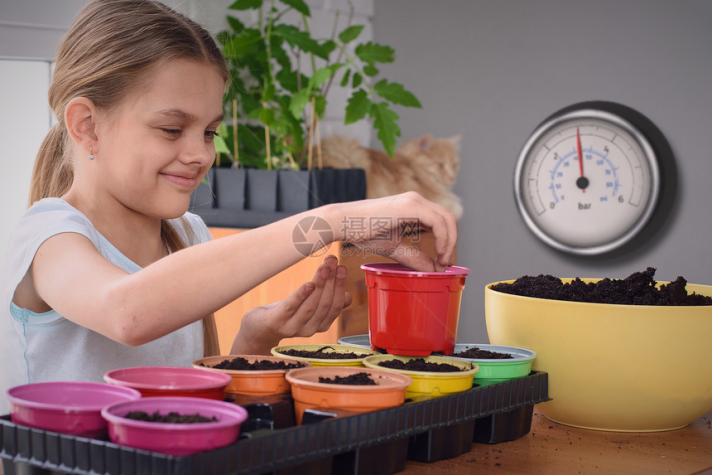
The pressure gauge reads 3 bar
